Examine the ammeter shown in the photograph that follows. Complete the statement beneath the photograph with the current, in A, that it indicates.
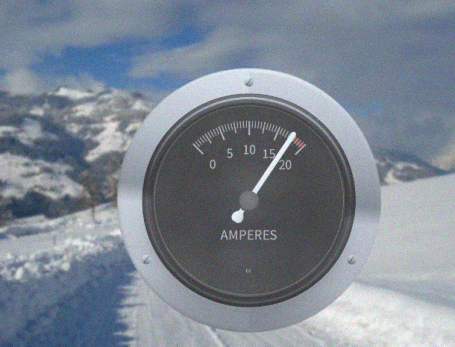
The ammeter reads 17.5 A
